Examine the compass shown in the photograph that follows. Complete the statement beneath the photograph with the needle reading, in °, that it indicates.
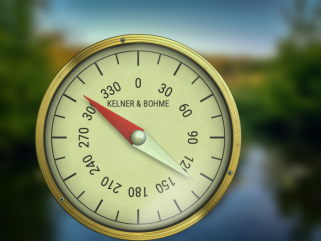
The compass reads 307.5 °
